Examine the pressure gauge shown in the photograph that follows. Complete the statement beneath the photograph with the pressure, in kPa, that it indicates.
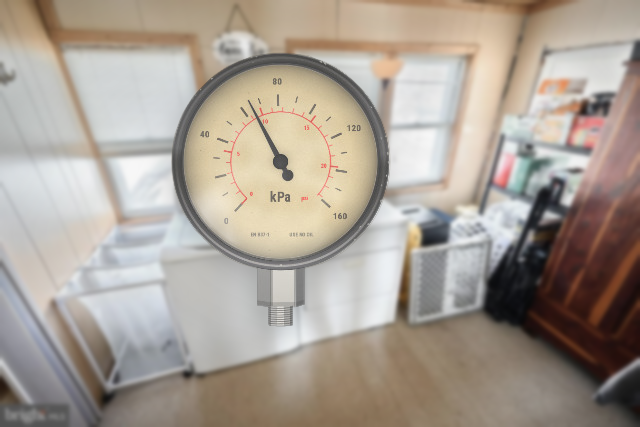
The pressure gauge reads 65 kPa
